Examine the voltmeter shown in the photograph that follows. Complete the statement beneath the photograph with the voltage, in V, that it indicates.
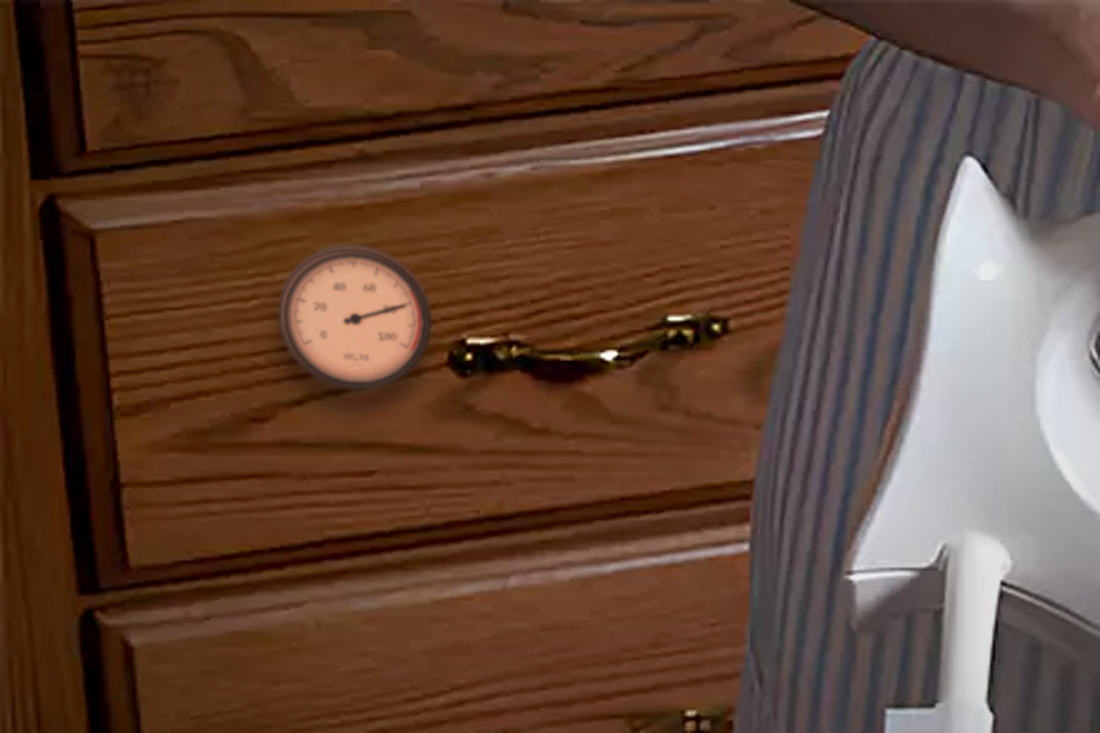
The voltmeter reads 80 V
